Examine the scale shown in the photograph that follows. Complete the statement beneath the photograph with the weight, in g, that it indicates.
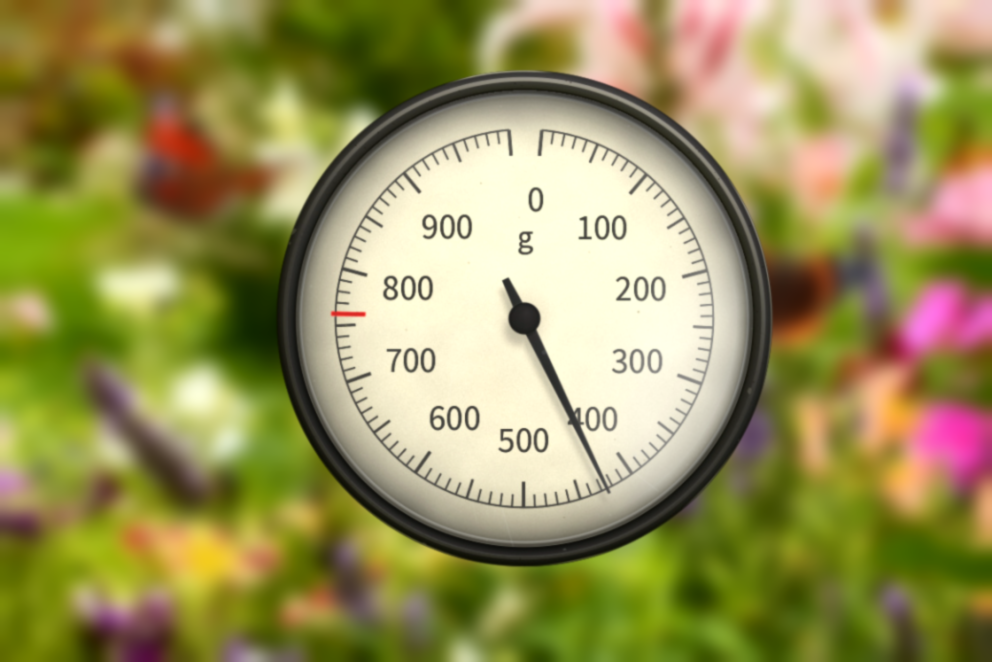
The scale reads 425 g
